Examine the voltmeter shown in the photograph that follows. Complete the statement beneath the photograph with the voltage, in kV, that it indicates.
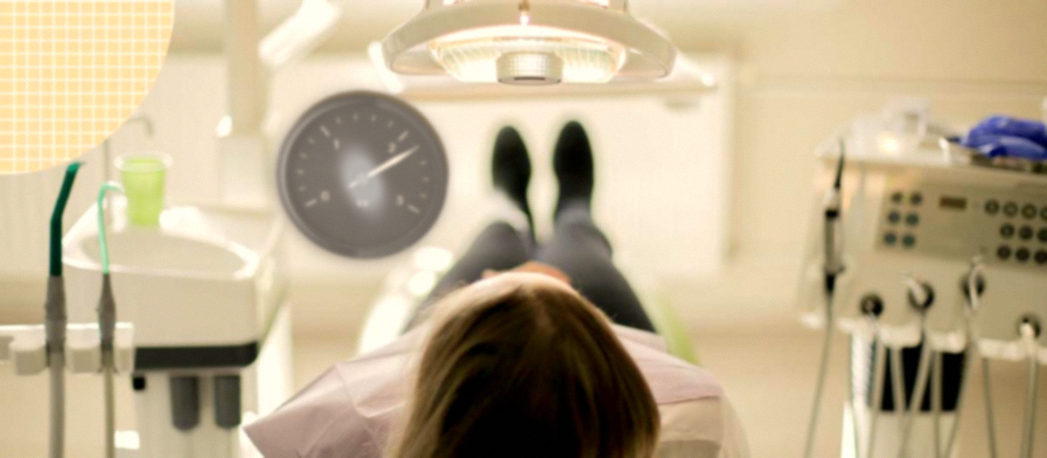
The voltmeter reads 2.2 kV
